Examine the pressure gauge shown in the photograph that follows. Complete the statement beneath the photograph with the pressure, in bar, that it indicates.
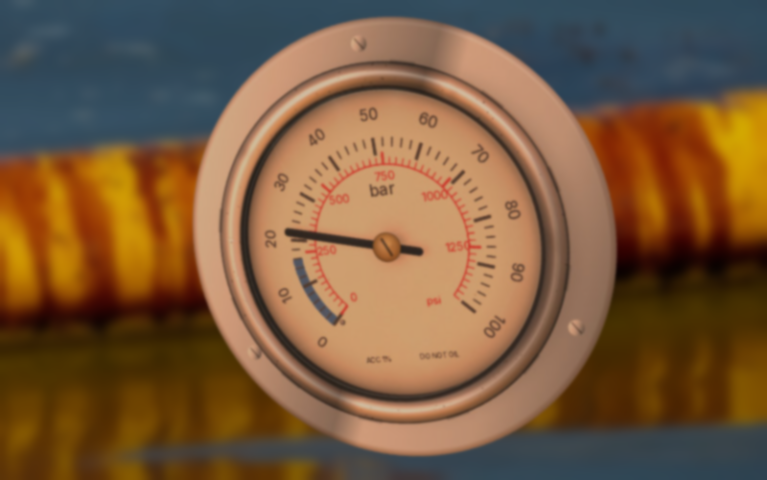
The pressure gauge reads 22 bar
